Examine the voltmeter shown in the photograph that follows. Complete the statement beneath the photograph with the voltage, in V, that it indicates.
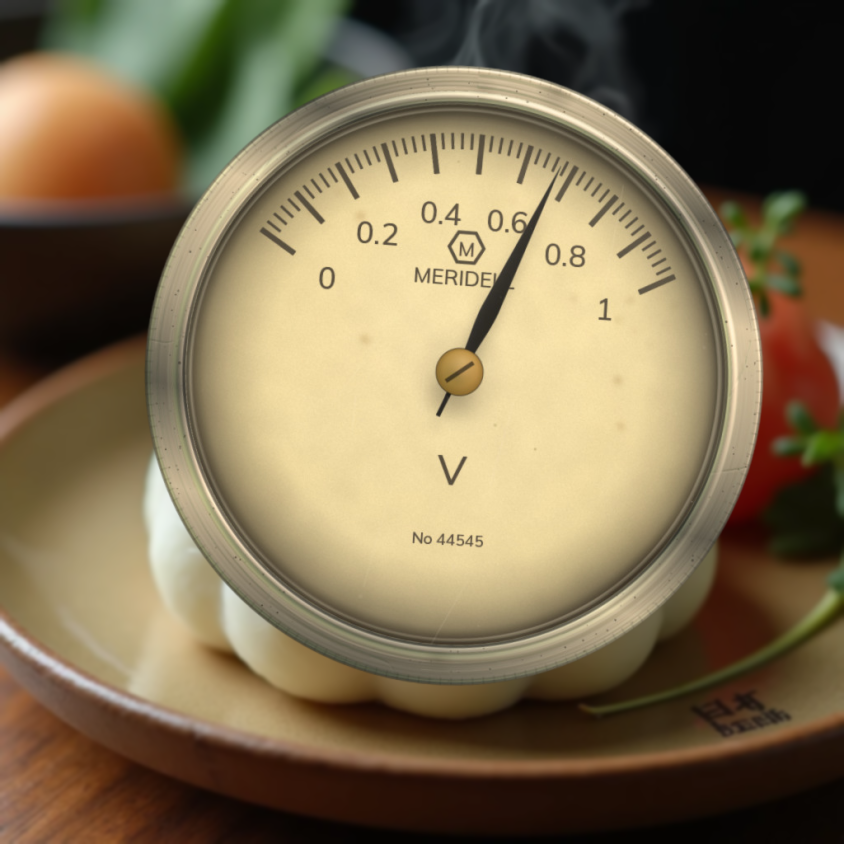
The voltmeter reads 0.67 V
